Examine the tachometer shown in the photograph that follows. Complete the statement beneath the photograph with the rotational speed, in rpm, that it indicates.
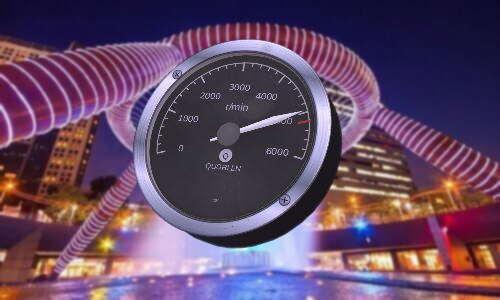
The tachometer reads 5000 rpm
